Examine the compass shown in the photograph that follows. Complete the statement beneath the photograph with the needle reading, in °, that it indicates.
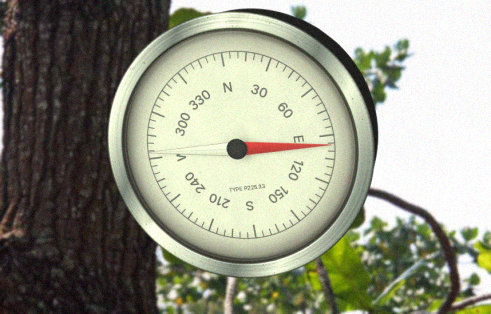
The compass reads 95 °
